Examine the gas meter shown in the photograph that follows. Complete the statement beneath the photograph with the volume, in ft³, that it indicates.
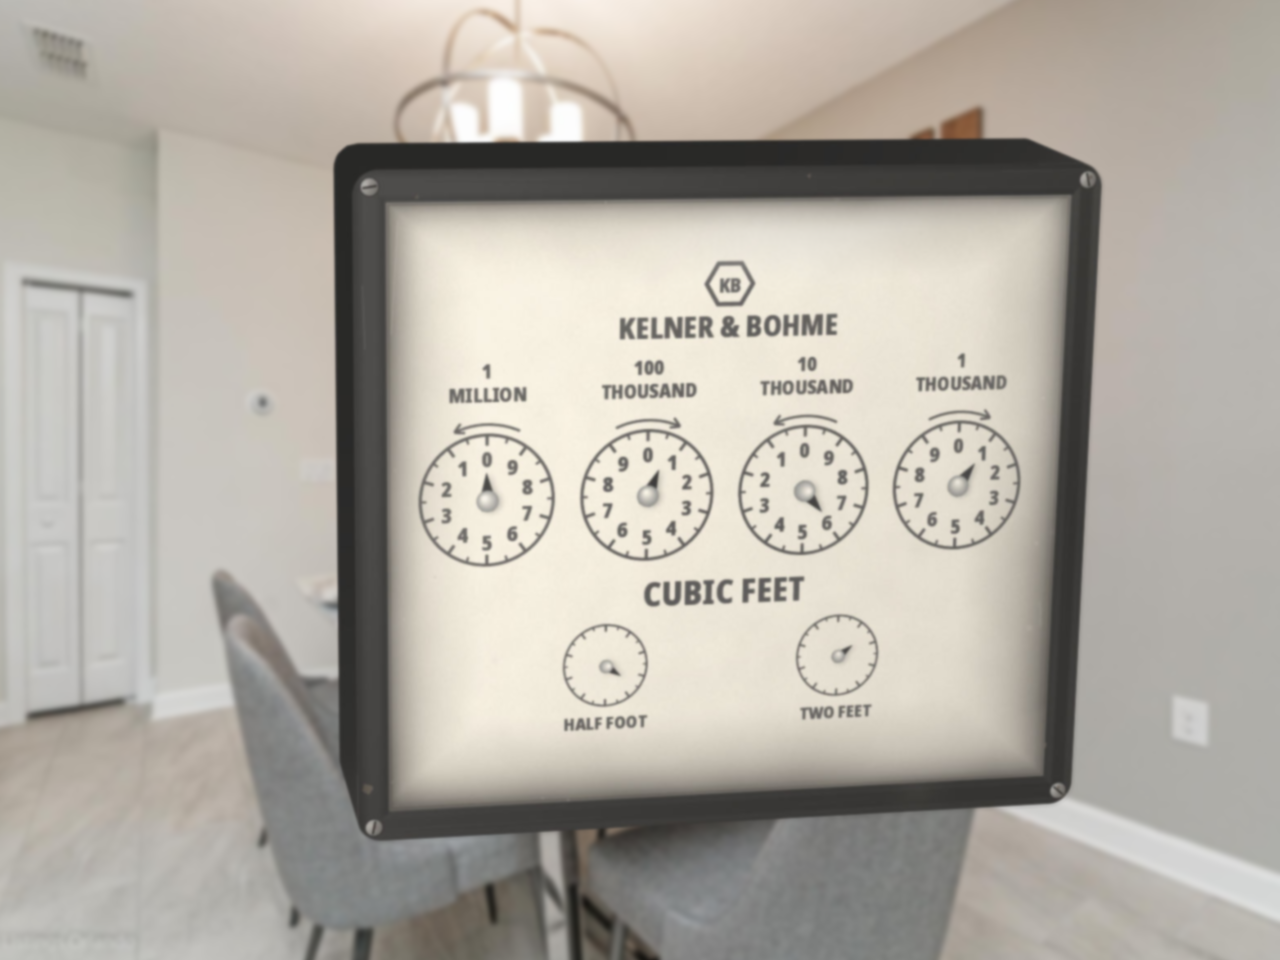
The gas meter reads 6100 ft³
